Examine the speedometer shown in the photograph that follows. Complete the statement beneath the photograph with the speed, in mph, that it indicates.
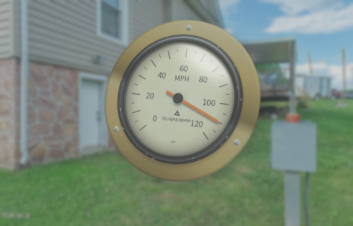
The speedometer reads 110 mph
